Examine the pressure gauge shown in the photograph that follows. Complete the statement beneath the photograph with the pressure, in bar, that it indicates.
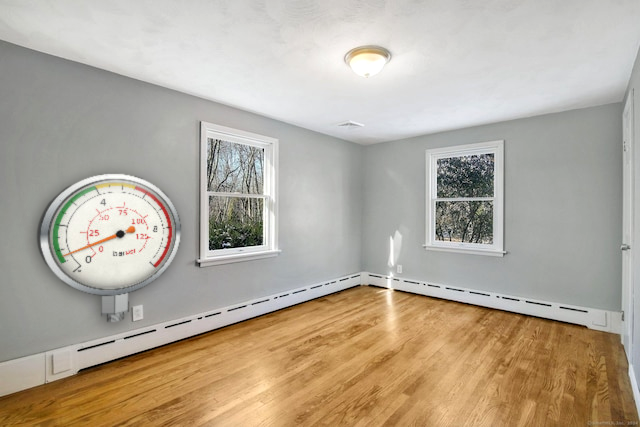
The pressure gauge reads 0.75 bar
